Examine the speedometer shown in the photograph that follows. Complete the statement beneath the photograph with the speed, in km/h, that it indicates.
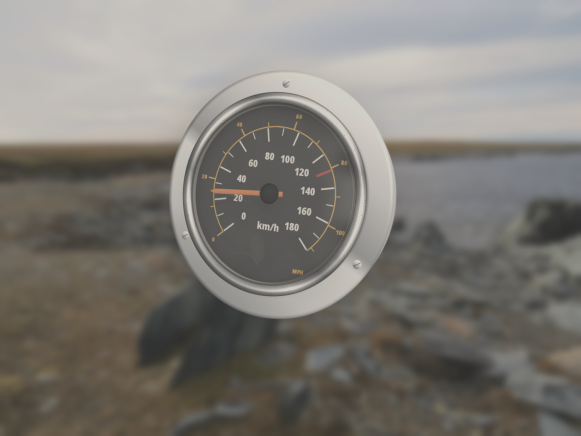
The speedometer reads 25 km/h
